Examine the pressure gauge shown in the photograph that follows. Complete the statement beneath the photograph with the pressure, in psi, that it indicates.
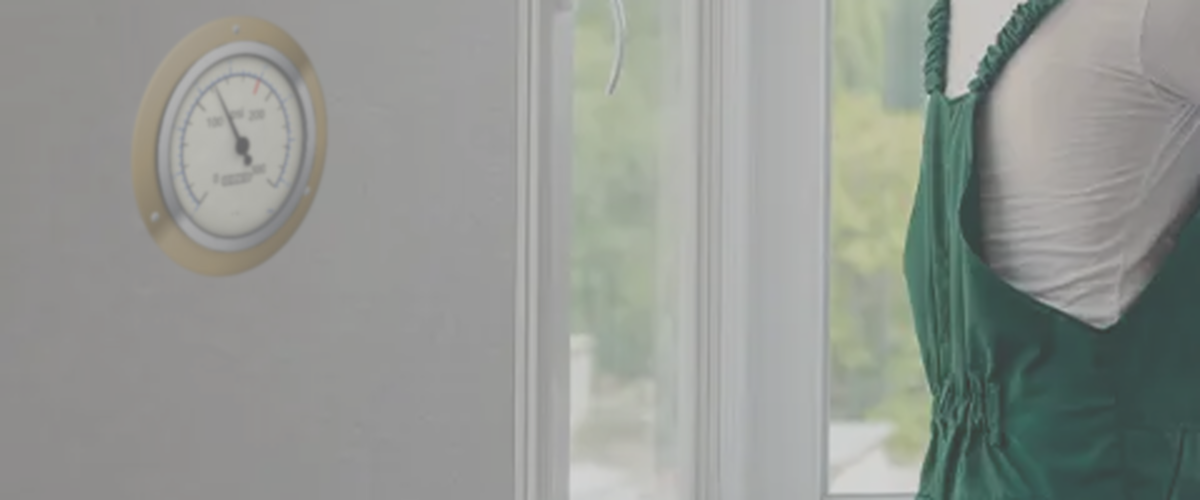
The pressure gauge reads 120 psi
